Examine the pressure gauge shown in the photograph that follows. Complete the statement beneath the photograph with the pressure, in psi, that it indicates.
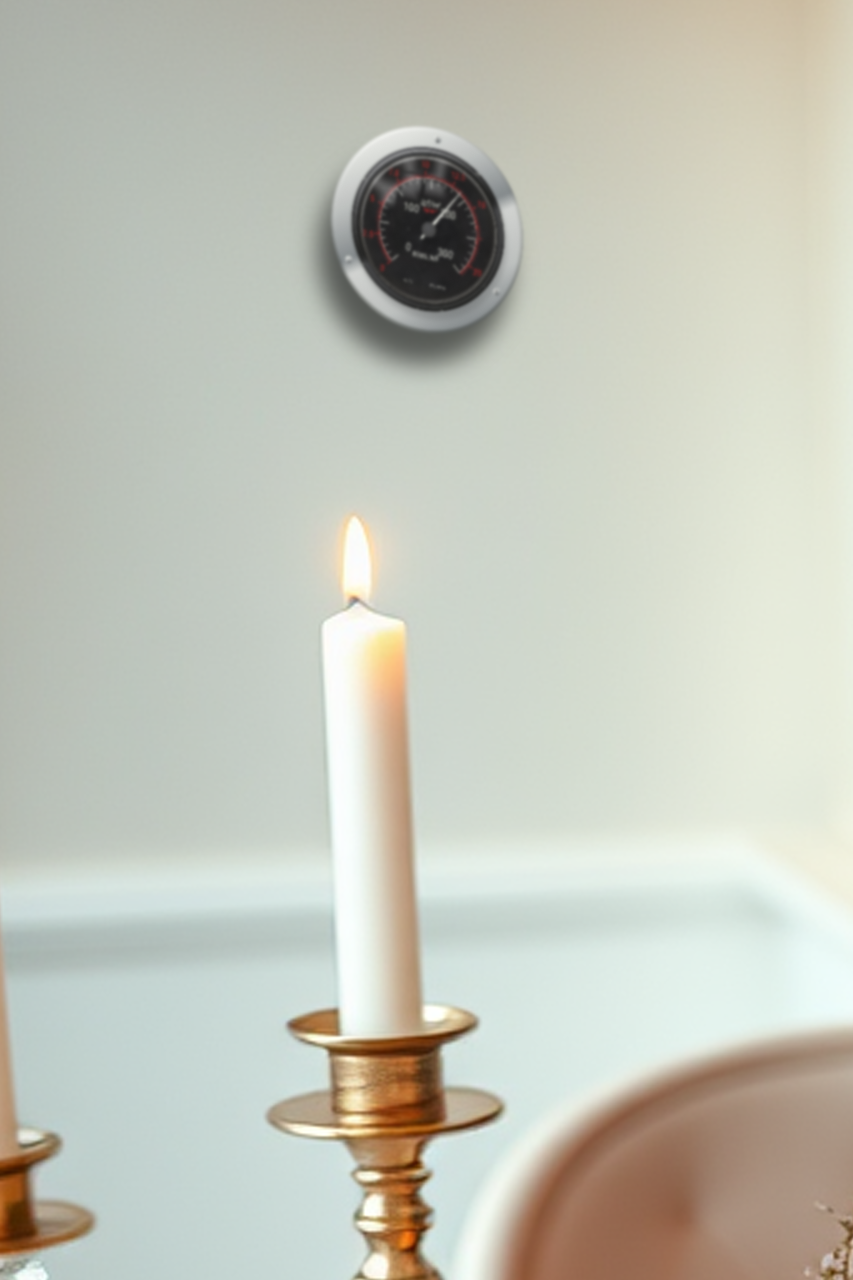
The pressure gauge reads 190 psi
